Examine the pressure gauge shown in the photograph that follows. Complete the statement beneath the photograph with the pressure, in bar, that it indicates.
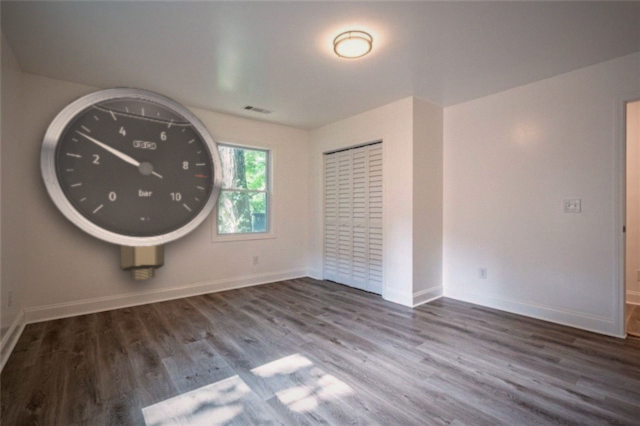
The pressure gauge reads 2.75 bar
